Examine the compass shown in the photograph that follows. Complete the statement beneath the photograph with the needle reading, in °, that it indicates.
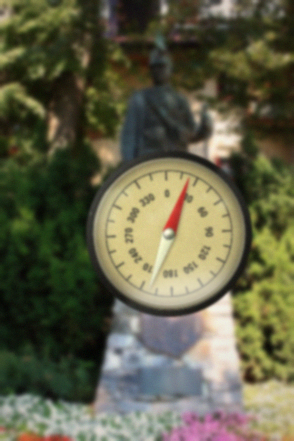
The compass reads 22.5 °
